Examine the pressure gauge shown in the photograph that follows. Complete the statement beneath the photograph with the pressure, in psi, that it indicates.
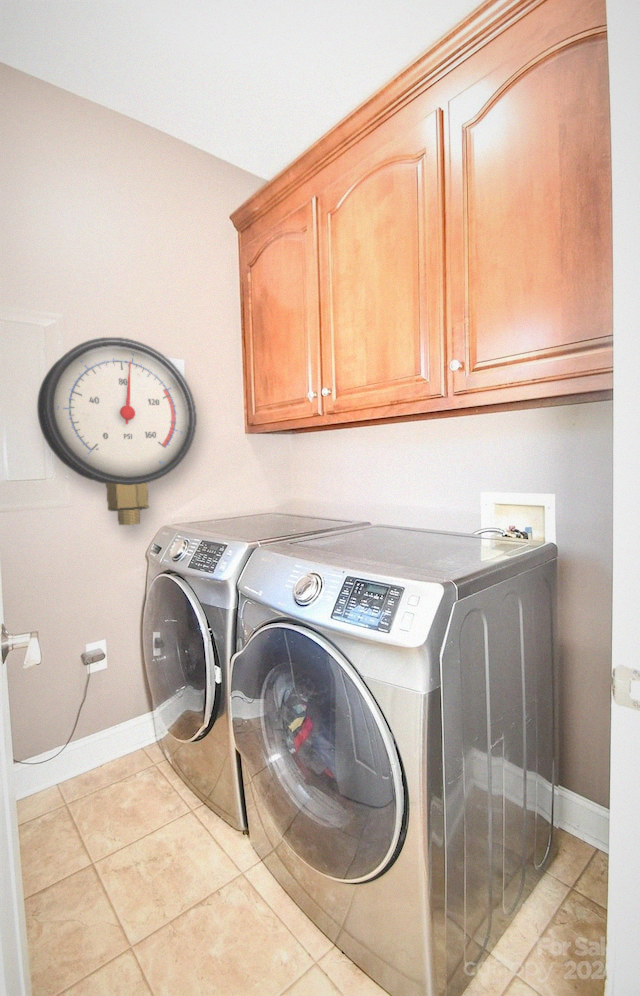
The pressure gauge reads 85 psi
